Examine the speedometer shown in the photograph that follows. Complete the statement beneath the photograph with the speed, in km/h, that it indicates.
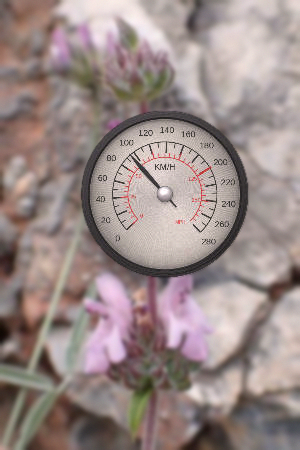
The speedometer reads 95 km/h
